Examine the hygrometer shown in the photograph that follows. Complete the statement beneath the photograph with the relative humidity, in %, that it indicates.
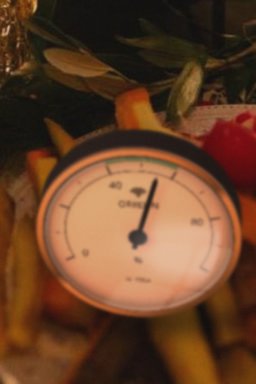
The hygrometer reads 55 %
